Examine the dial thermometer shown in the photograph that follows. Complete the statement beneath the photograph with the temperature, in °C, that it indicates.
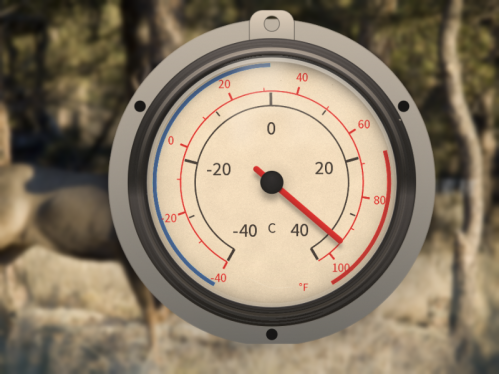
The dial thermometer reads 35 °C
